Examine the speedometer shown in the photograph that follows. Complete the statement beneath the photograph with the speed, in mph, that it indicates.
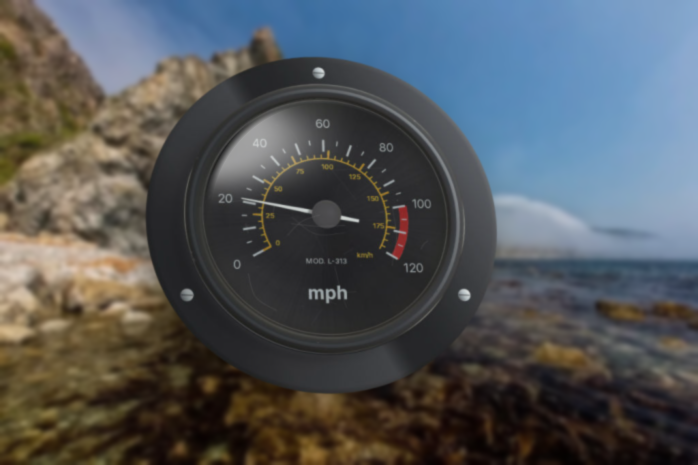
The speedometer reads 20 mph
